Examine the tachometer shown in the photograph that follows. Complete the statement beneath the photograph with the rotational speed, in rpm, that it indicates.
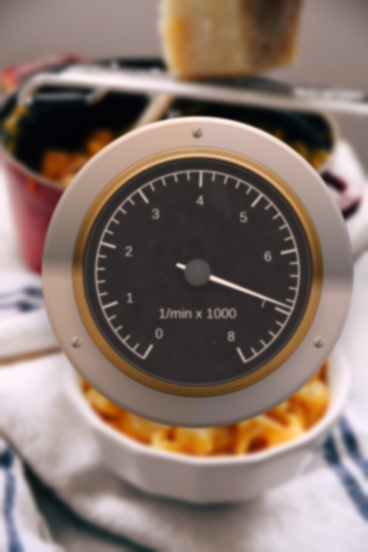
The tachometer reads 6900 rpm
